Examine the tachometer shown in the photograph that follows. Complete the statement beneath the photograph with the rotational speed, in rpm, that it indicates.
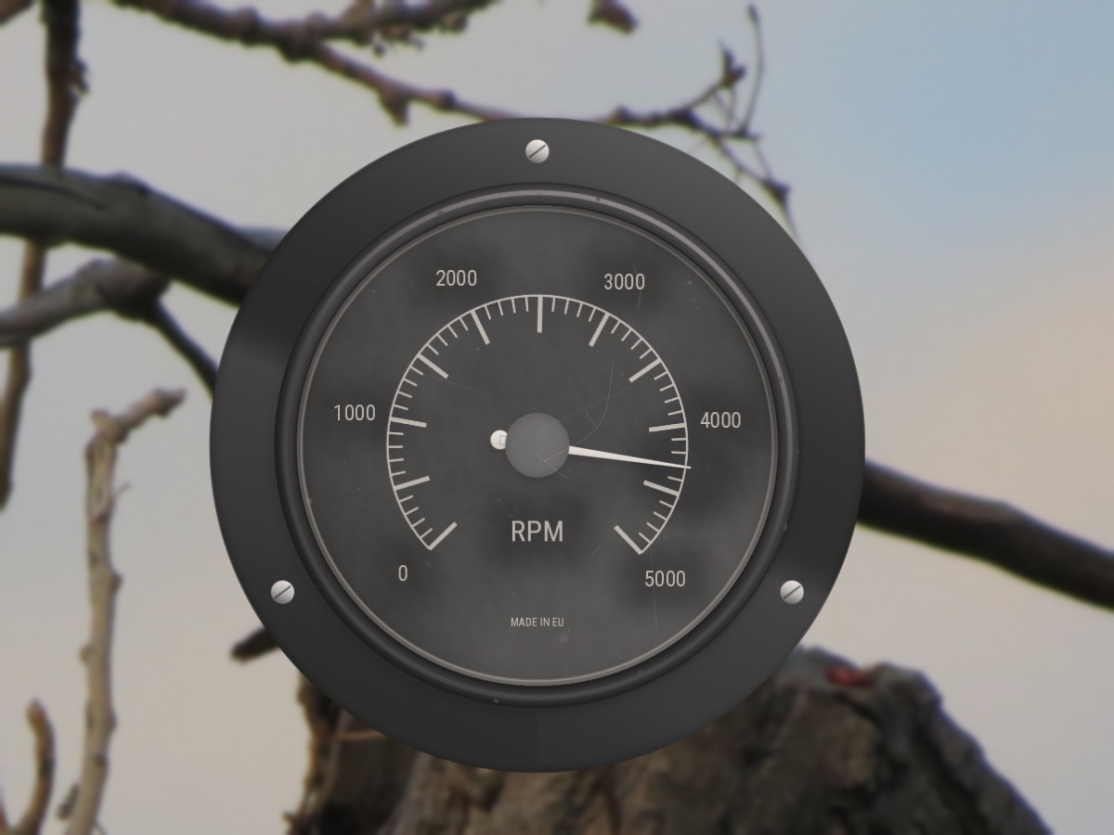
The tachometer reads 4300 rpm
